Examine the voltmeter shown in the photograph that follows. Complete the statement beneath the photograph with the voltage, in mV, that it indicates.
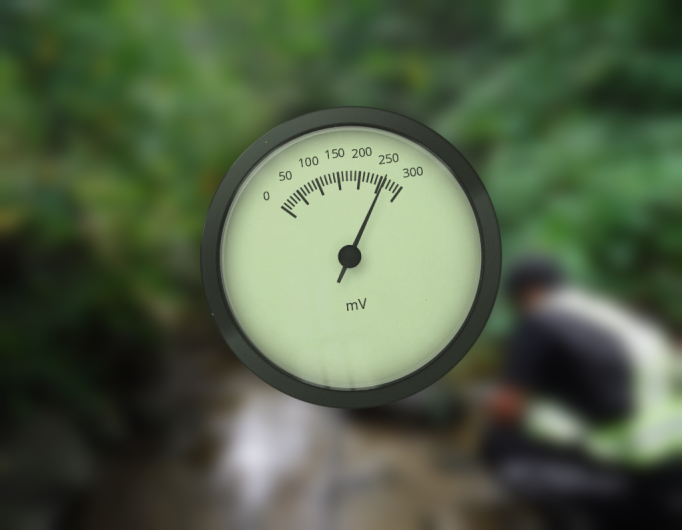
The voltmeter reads 260 mV
